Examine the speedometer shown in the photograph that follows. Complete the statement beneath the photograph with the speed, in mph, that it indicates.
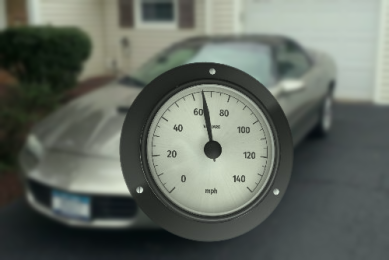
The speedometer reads 65 mph
